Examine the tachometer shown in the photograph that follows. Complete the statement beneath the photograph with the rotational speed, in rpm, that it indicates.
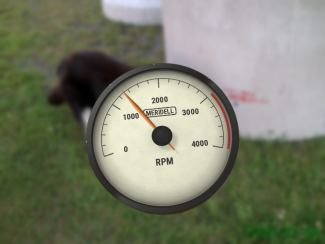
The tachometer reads 1300 rpm
